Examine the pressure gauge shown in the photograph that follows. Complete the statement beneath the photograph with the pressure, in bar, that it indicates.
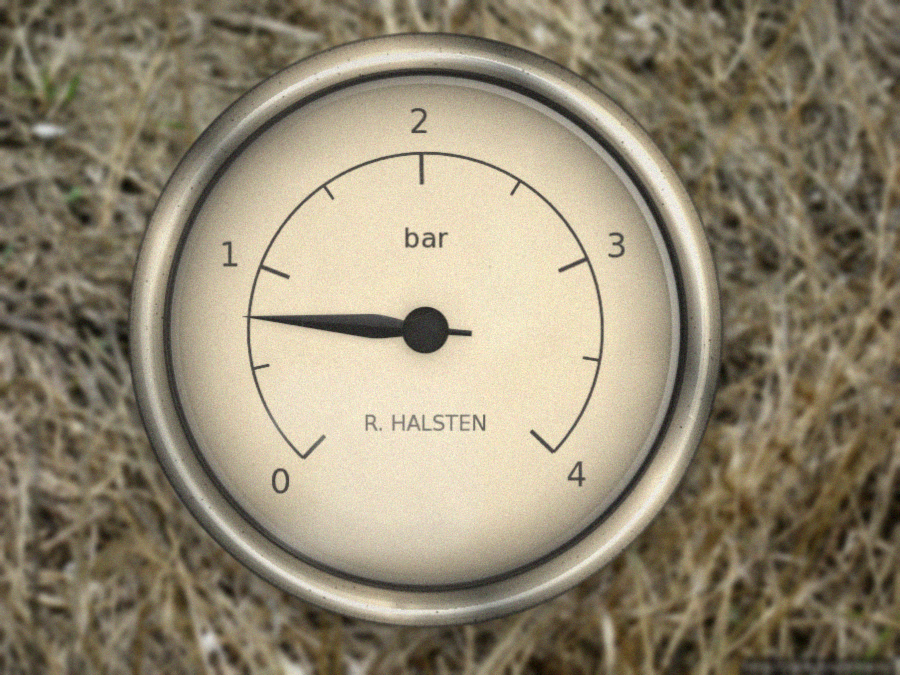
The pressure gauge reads 0.75 bar
